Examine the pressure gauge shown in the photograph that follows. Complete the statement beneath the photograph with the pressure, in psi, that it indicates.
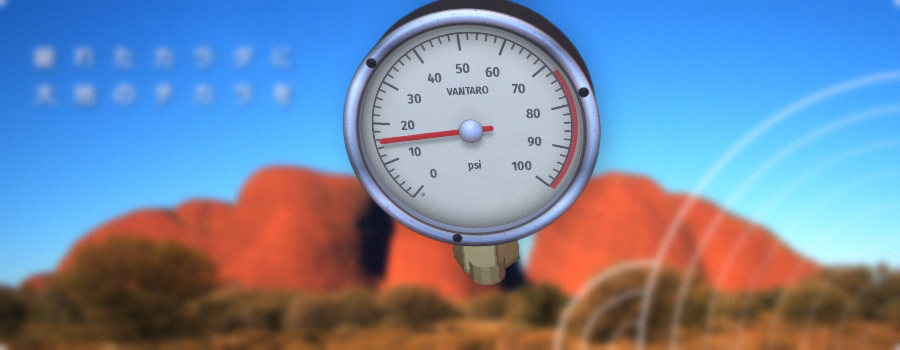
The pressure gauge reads 16 psi
